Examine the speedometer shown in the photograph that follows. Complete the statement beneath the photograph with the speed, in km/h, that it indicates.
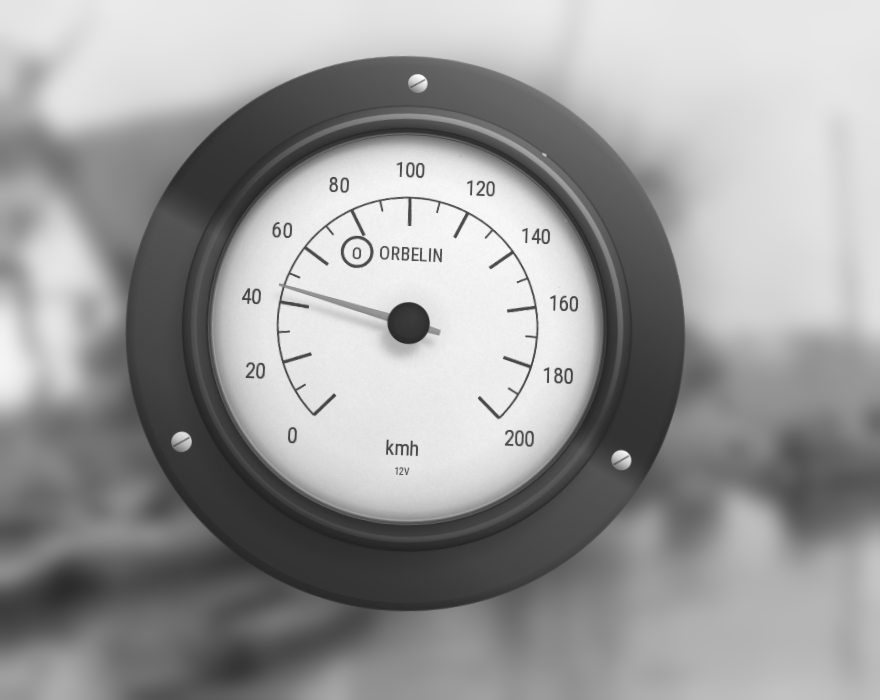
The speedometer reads 45 km/h
